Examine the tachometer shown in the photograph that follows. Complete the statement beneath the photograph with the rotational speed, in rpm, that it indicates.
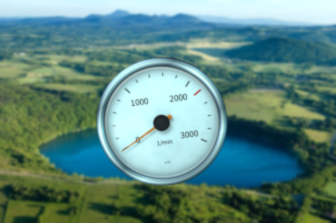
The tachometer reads 0 rpm
